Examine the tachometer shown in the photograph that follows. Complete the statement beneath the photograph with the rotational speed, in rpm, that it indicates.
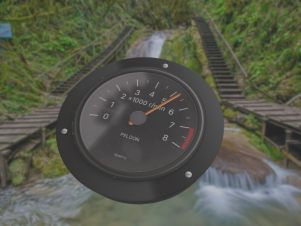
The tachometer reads 5250 rpm
